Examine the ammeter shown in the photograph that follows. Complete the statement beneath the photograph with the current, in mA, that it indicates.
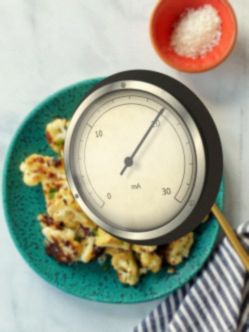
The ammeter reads 20 mA
